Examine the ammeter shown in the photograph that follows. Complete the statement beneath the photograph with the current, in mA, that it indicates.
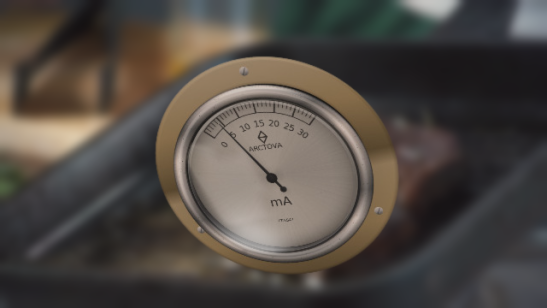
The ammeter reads 5 mA
